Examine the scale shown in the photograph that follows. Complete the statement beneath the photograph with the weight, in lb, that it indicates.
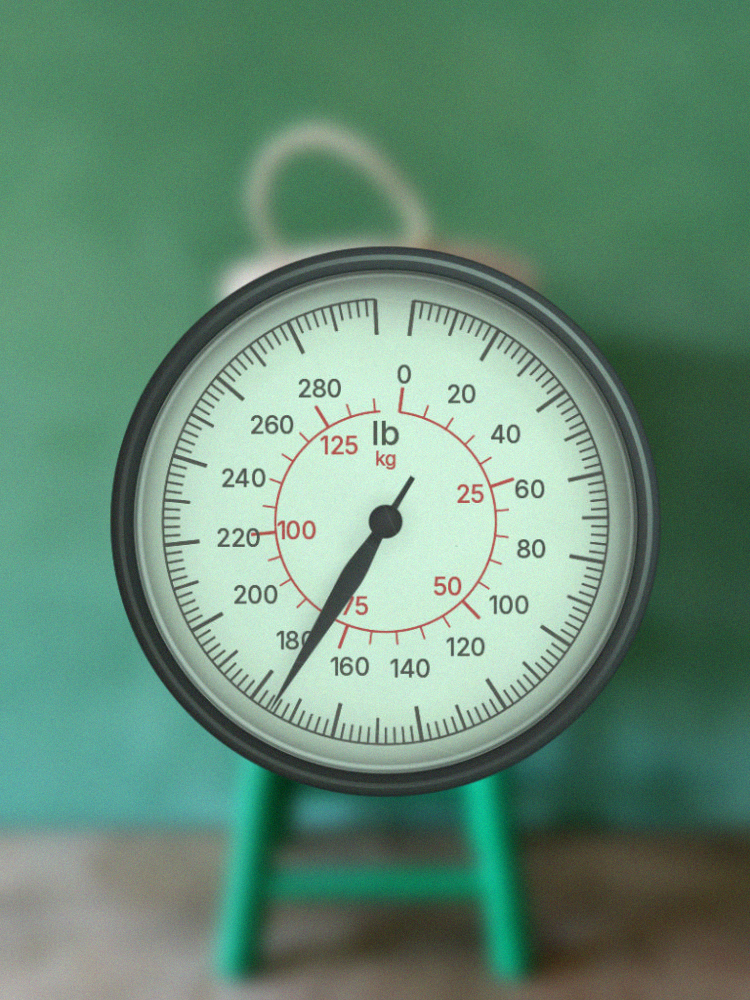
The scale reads 175 lb
